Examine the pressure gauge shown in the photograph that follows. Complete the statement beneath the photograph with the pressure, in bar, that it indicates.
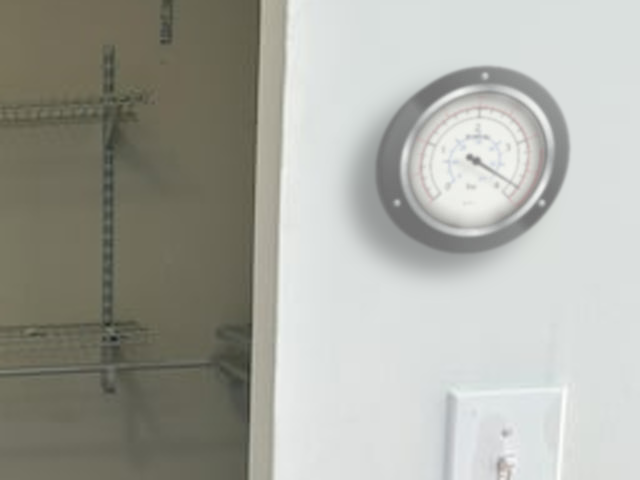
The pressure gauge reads 3.8 bar
